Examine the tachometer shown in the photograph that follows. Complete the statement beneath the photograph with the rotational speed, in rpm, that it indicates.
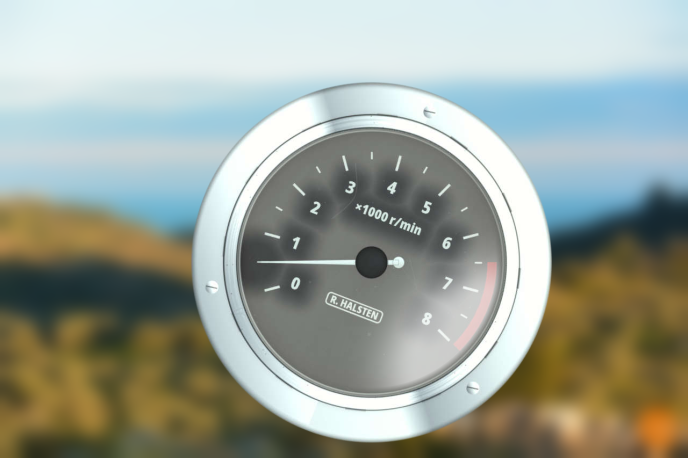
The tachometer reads 500 rpm
